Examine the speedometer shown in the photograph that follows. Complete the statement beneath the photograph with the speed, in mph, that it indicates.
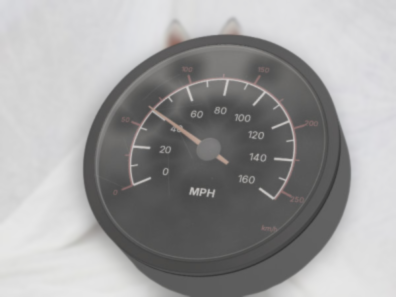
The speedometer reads 40 mph
